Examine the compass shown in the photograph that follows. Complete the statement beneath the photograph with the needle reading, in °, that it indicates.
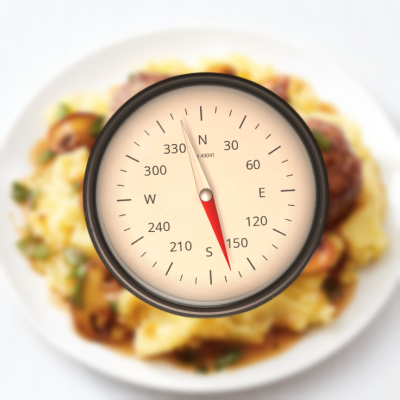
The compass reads 165 °
